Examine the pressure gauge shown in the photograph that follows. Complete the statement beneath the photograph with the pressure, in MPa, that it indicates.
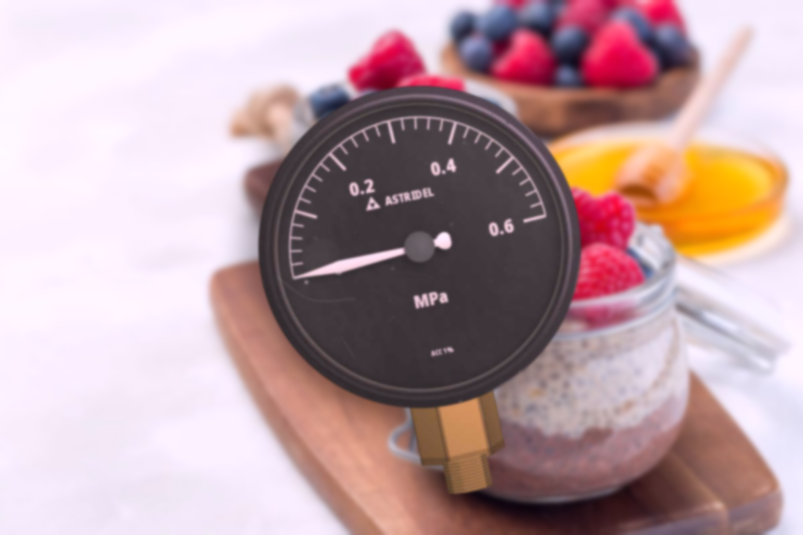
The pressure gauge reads 0 MPa
